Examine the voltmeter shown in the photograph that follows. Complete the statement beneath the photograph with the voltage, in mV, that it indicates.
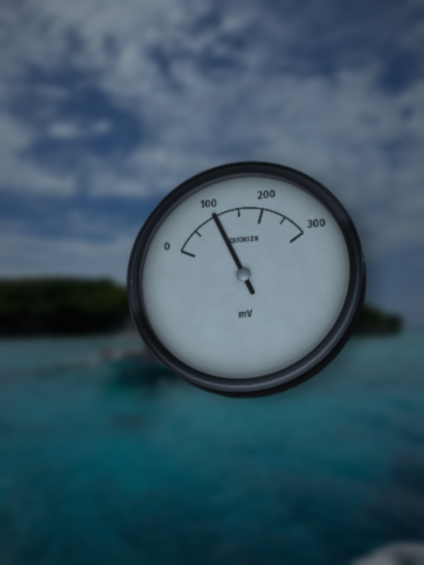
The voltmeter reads 100 mV
